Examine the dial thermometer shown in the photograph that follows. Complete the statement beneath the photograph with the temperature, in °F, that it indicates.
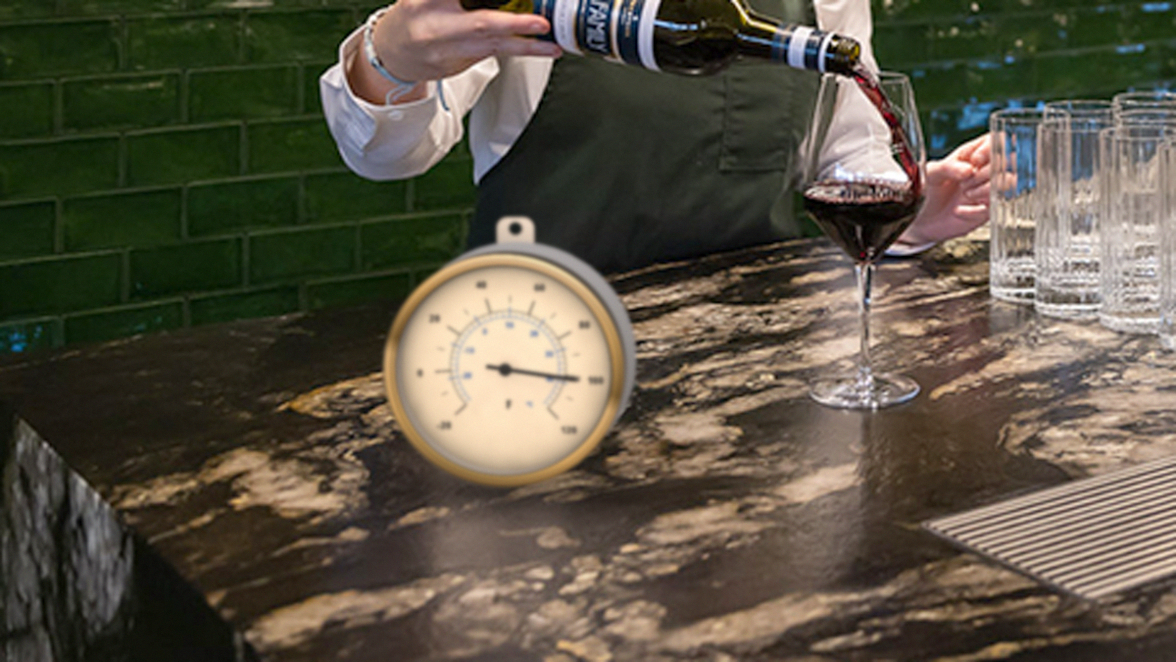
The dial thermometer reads 100 °F
